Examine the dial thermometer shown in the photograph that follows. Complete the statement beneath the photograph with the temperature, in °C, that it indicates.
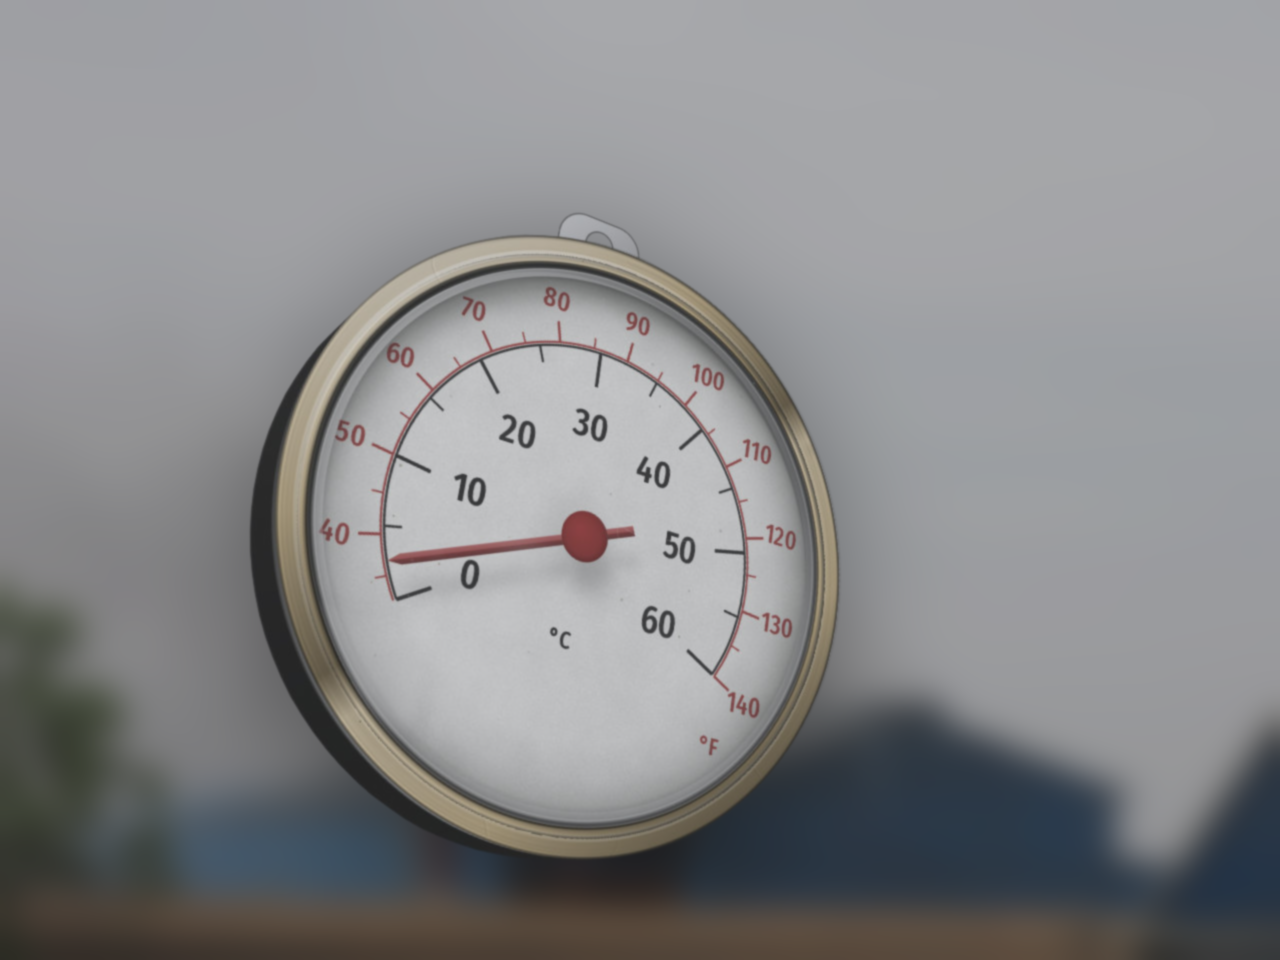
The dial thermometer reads 2.5 °C
